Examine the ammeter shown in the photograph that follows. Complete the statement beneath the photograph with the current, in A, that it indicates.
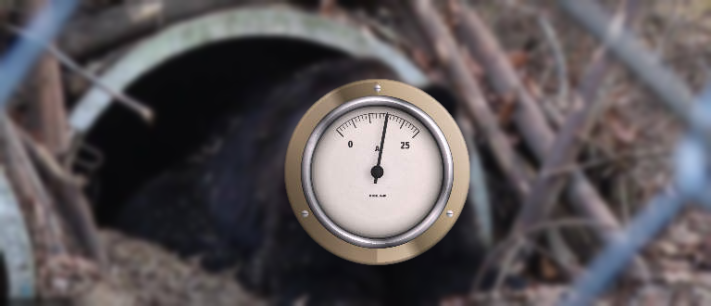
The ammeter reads 15 A
